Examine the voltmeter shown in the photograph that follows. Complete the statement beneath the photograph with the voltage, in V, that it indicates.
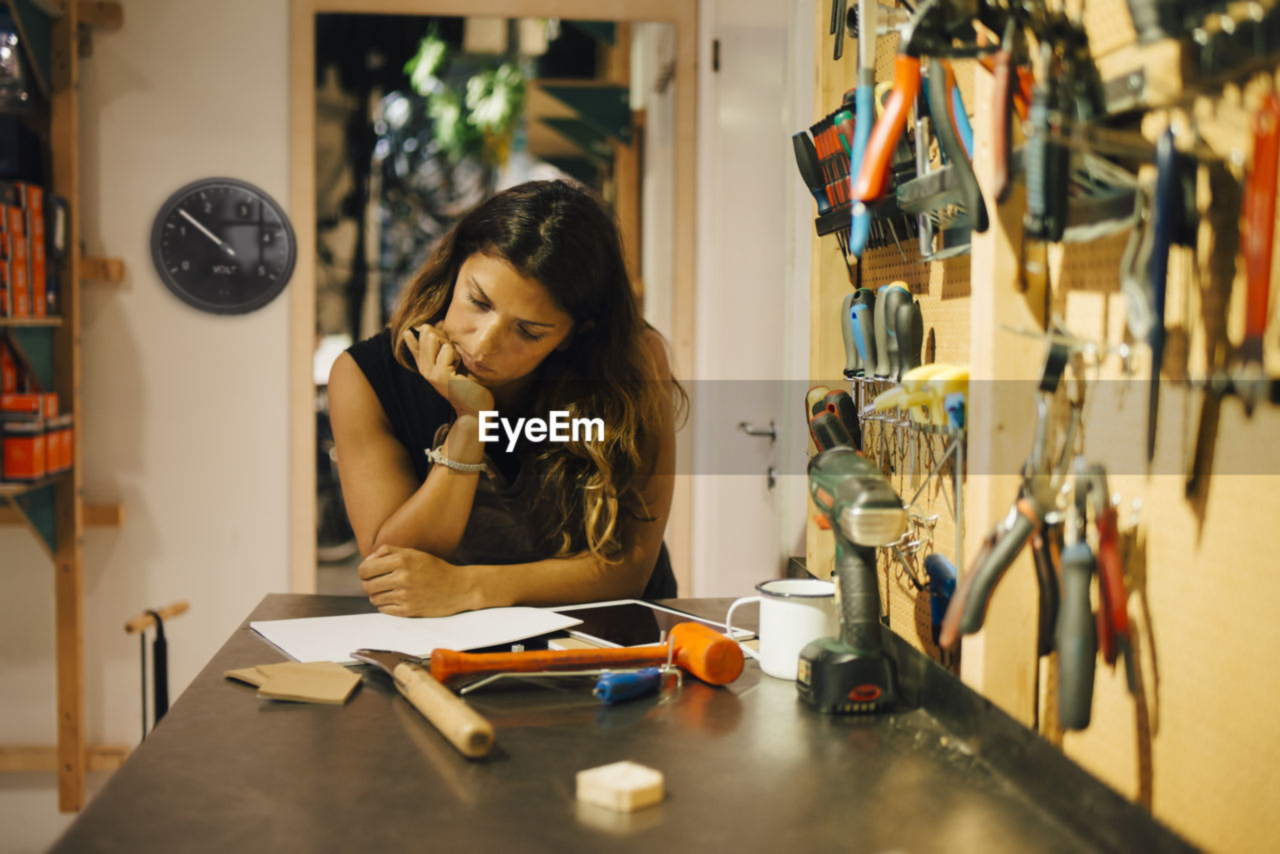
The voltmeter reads 1.4 V
